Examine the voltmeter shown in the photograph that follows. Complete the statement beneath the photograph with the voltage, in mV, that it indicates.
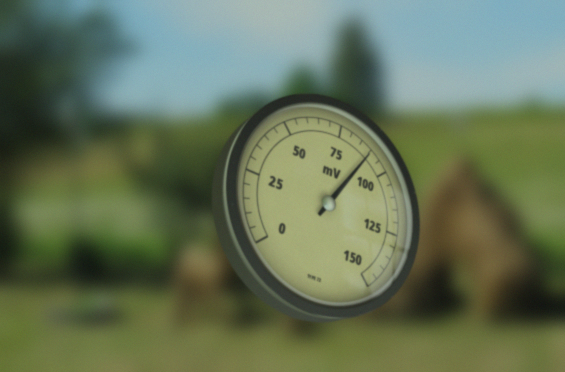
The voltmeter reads 90 mV
